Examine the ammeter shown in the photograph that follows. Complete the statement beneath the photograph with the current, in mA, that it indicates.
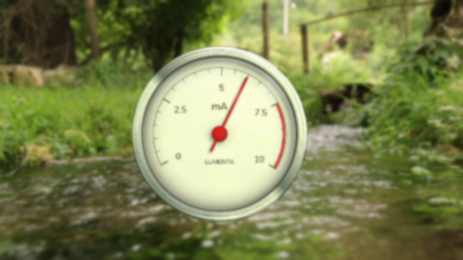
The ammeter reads 6 mA
